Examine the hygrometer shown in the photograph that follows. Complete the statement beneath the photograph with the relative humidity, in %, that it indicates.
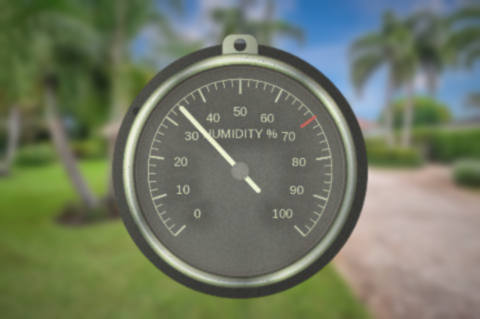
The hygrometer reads 34 %
